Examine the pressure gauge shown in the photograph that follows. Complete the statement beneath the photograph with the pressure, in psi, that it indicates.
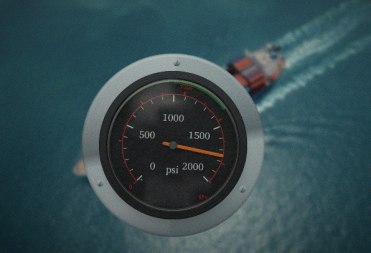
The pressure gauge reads 1750 psi
